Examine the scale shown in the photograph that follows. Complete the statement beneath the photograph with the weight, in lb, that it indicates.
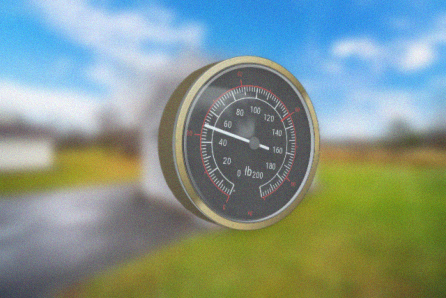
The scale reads 50 lb
